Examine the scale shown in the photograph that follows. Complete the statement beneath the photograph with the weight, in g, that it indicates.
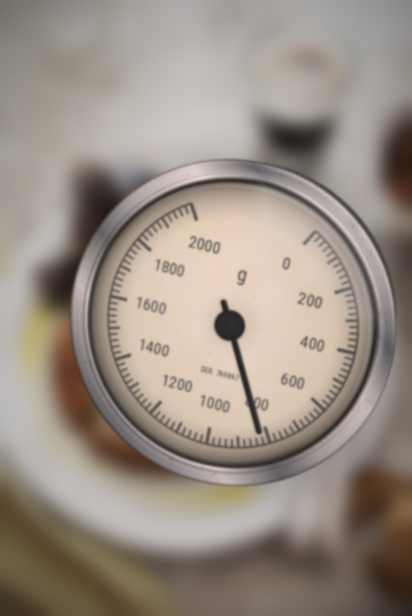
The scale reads 820 g
